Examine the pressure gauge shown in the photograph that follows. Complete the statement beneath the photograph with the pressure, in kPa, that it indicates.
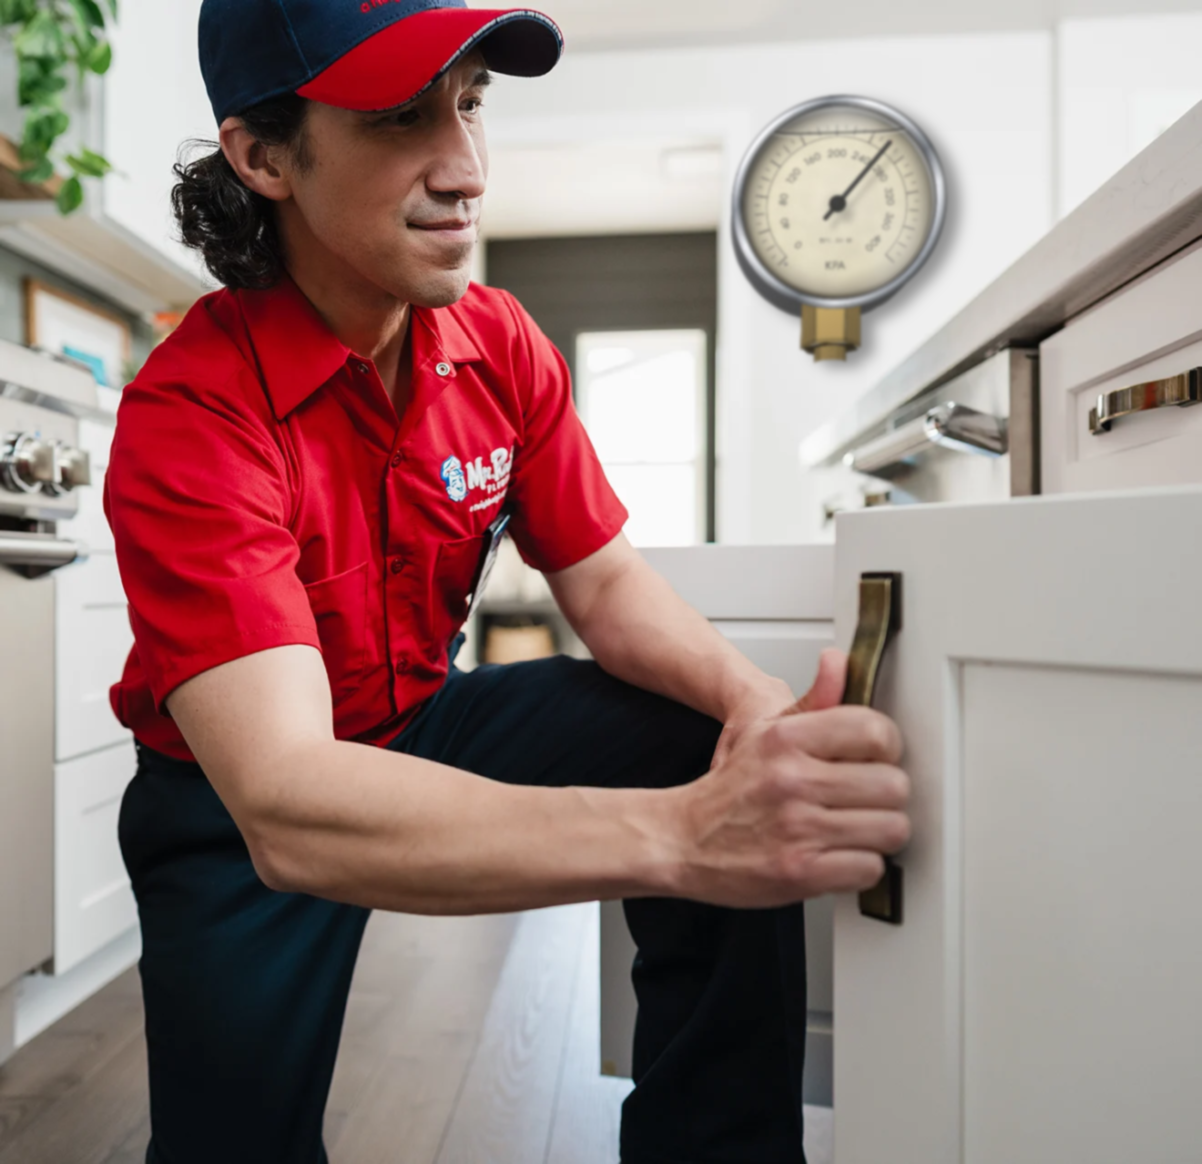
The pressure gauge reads 260 kPa
